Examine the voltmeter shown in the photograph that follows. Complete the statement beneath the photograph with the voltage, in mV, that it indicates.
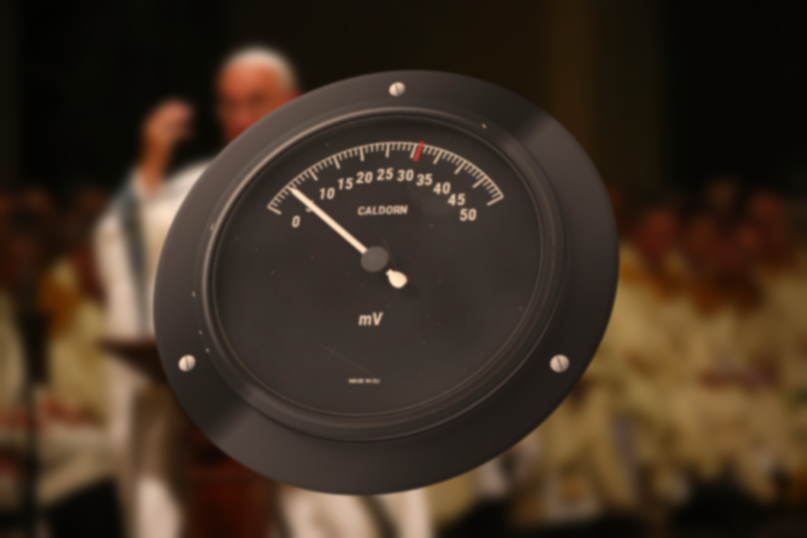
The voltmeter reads 5 mV
